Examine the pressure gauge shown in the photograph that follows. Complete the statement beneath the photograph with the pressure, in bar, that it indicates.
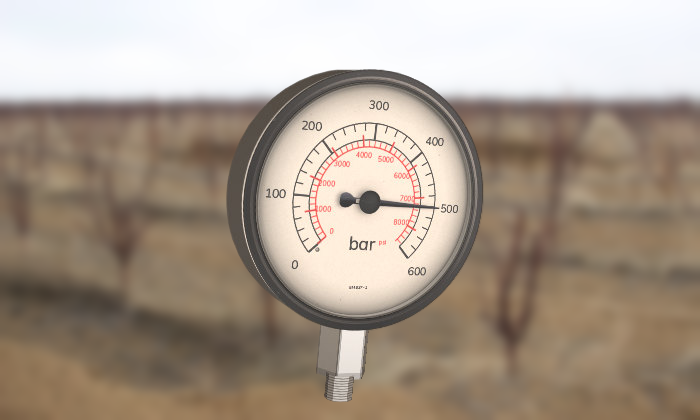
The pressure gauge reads 500 bar
